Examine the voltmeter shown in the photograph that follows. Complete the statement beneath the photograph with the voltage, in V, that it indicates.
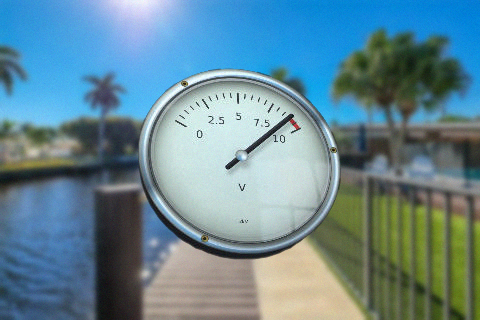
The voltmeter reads 9 V
